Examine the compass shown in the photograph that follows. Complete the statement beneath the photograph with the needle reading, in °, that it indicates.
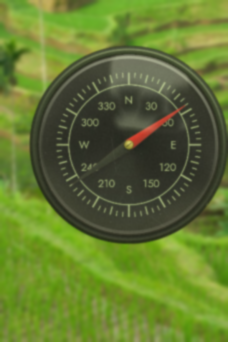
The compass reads 55 °
